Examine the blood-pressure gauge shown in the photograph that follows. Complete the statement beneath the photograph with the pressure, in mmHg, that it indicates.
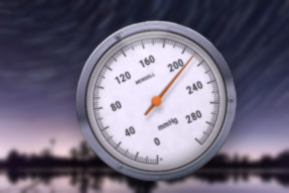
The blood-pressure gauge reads 210 mmHg
